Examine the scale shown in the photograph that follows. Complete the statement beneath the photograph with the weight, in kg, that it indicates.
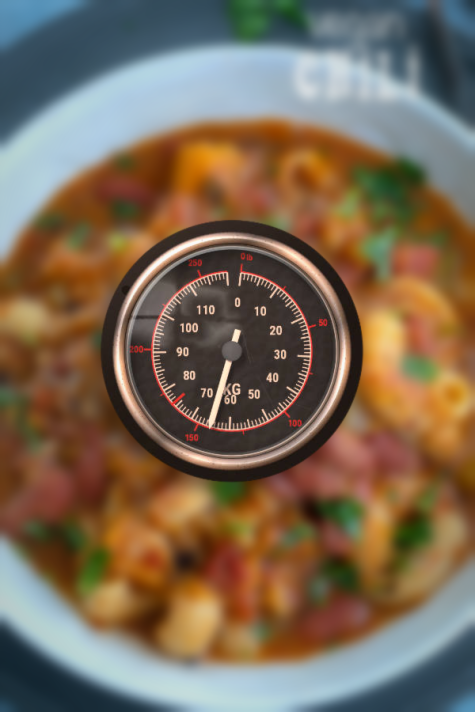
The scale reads 65 kg
